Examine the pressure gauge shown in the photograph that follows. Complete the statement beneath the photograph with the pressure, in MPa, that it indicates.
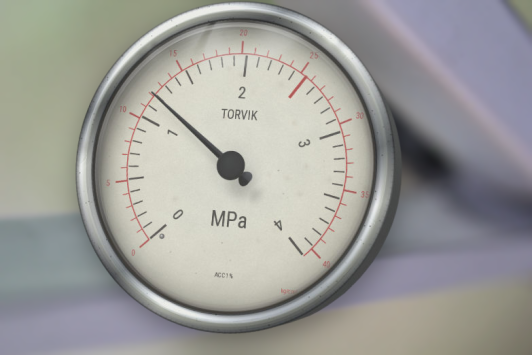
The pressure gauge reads 1.2 MPa
